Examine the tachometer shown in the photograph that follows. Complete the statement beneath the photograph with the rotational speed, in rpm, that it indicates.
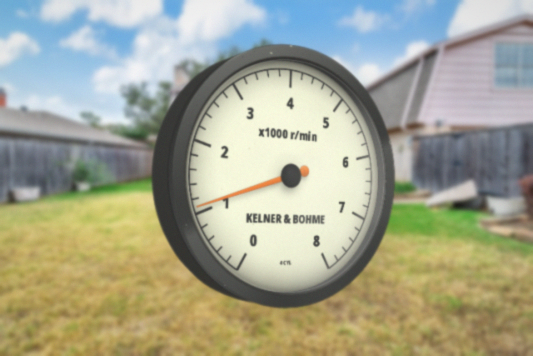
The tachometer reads 1100 rpm
